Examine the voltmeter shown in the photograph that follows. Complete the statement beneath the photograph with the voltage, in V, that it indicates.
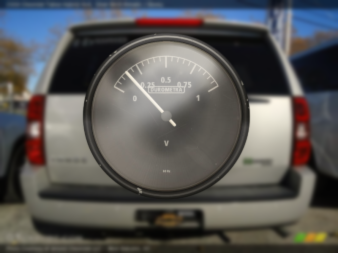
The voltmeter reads 0.15 V
